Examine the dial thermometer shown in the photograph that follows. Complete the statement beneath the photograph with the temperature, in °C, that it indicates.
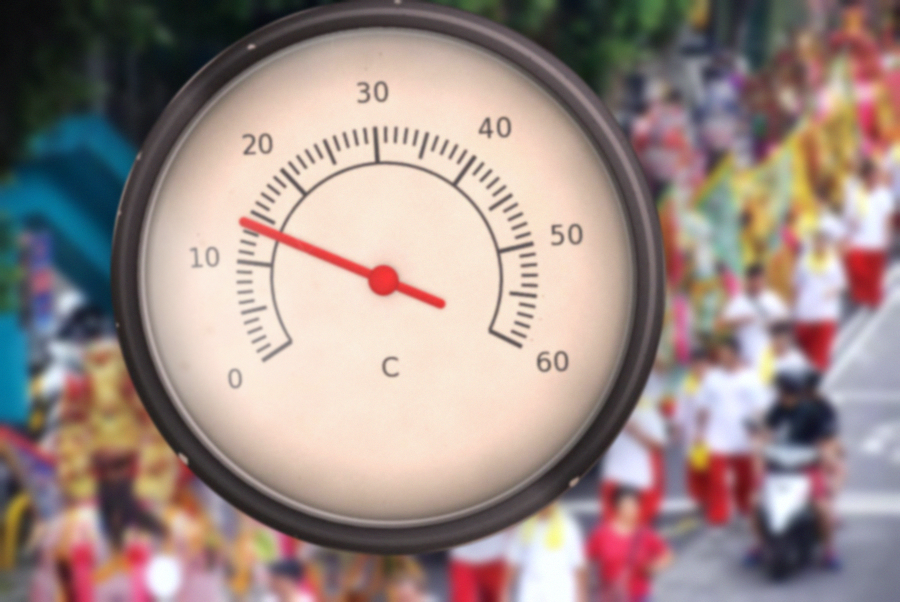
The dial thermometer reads 14 °C
